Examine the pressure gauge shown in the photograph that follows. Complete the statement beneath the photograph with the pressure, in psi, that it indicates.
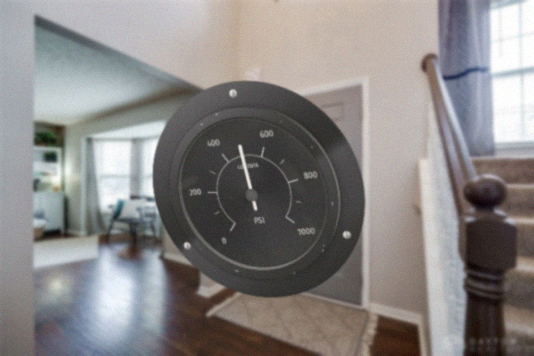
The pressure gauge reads 500 psi
